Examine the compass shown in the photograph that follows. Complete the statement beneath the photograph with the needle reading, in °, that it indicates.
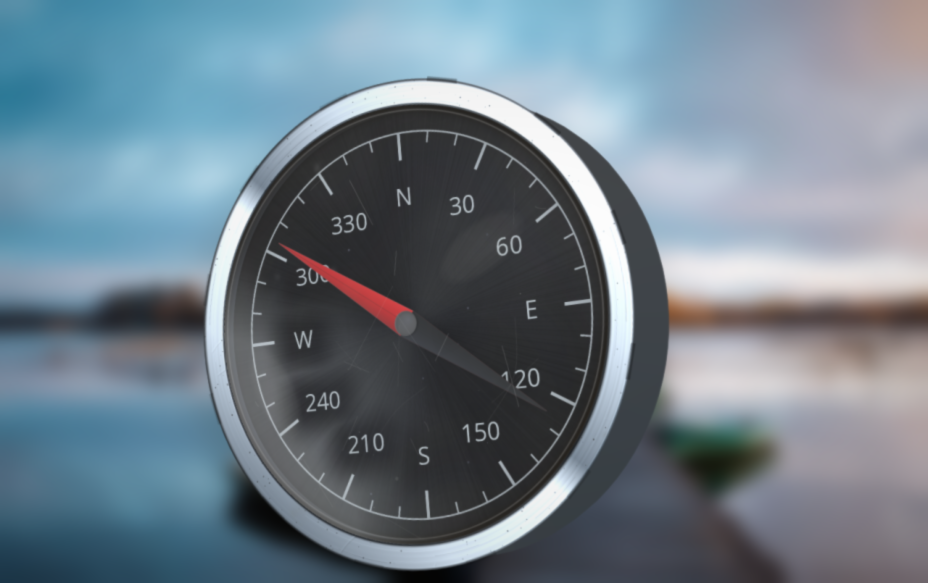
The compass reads 305 °
